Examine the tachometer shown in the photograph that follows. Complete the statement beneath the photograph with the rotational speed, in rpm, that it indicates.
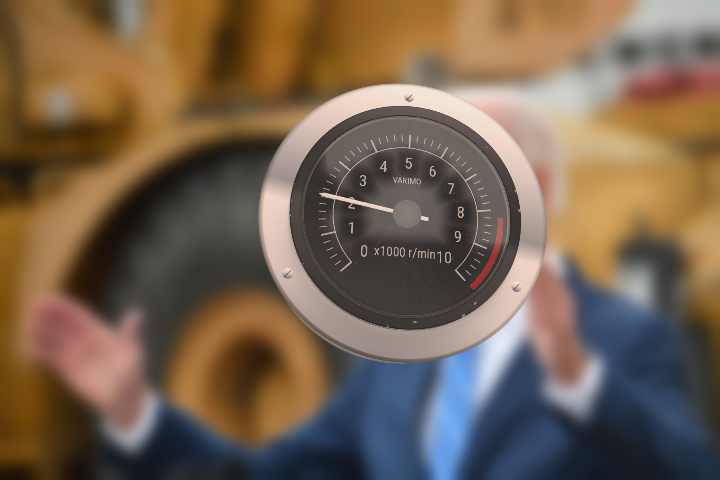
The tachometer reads 2000 rpm
